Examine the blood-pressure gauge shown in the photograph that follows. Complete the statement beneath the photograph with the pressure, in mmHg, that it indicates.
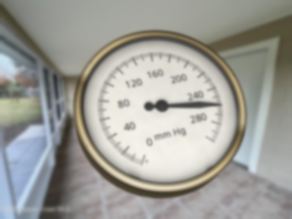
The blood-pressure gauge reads 260 mmHg
